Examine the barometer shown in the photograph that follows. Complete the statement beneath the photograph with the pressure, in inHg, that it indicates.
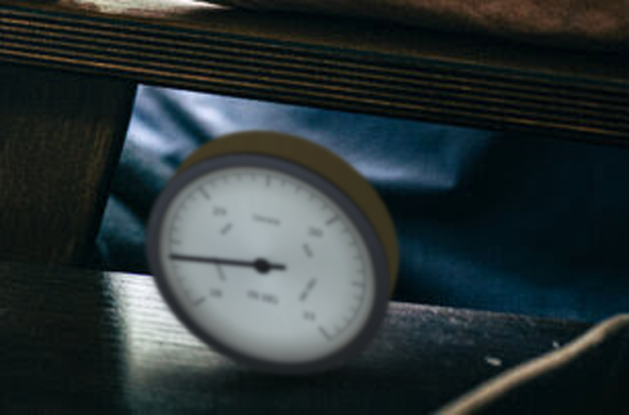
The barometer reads 28.4 inHg
